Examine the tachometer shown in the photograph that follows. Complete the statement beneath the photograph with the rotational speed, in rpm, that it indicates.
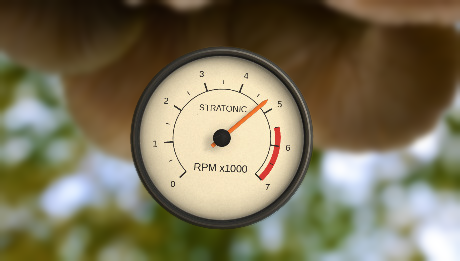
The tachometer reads 4750 rpm
